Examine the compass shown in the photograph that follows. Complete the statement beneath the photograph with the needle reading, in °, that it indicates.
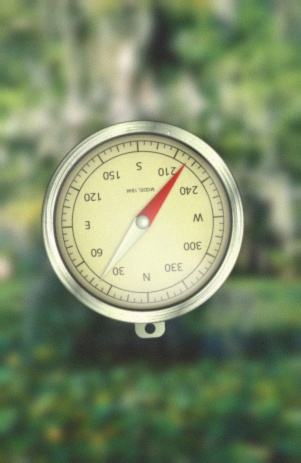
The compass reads 220 °
